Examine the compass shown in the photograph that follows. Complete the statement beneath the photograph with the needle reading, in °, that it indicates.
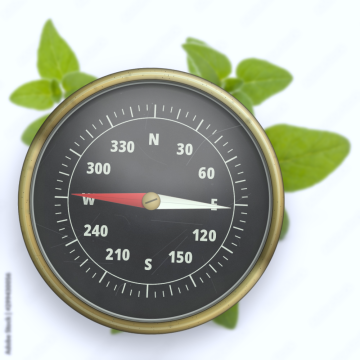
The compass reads 272.5 °
